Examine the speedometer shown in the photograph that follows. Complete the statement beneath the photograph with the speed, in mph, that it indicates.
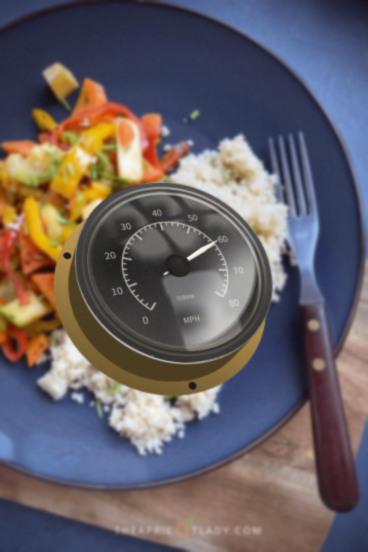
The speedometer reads 60 mph
